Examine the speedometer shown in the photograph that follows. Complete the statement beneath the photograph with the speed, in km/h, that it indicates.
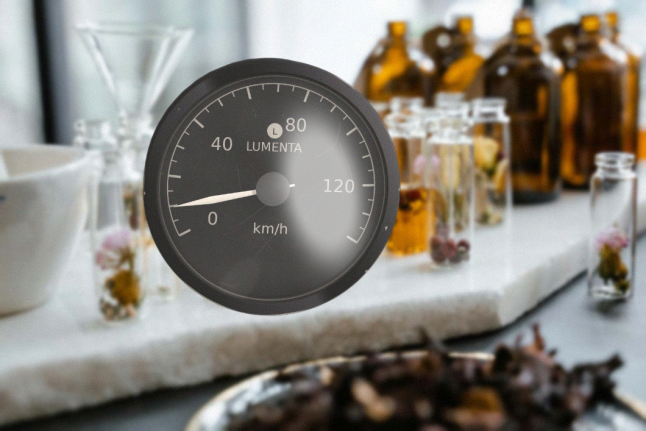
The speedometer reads 10 km/h
